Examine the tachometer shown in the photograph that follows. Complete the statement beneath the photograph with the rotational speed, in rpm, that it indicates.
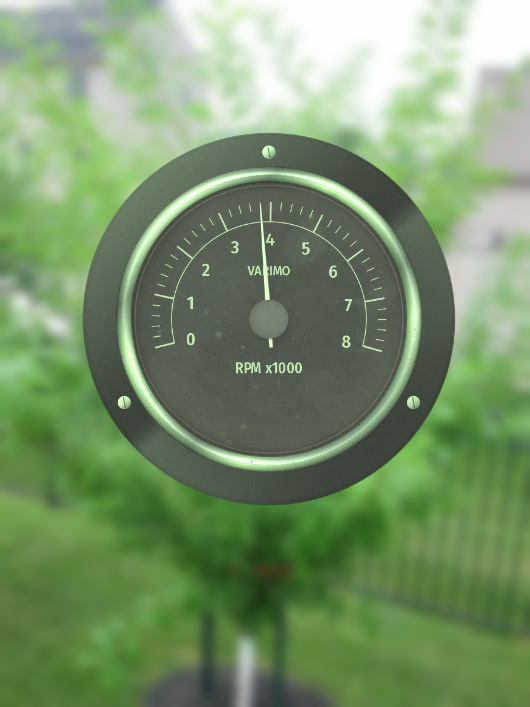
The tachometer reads 3800 rpm
